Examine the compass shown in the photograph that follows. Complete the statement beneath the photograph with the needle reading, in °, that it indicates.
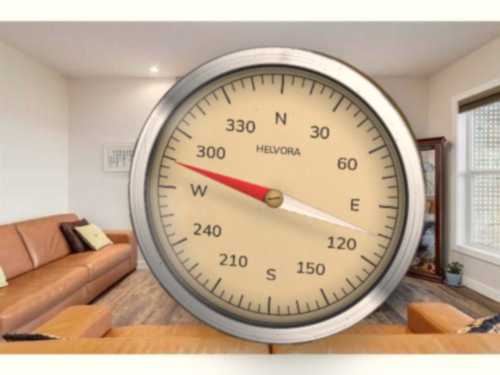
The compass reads 285 °
